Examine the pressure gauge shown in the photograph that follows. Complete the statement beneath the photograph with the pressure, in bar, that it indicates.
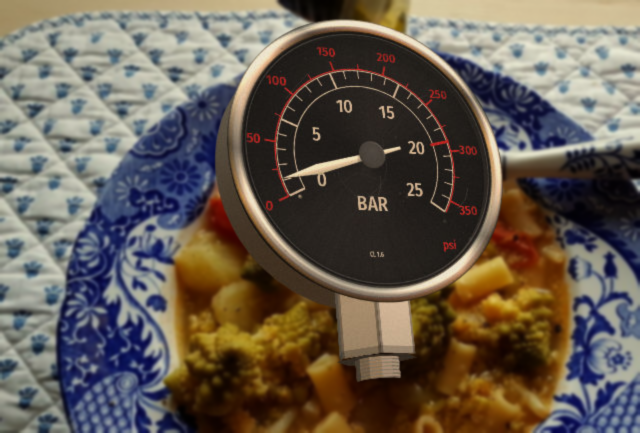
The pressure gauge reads 1 bar
